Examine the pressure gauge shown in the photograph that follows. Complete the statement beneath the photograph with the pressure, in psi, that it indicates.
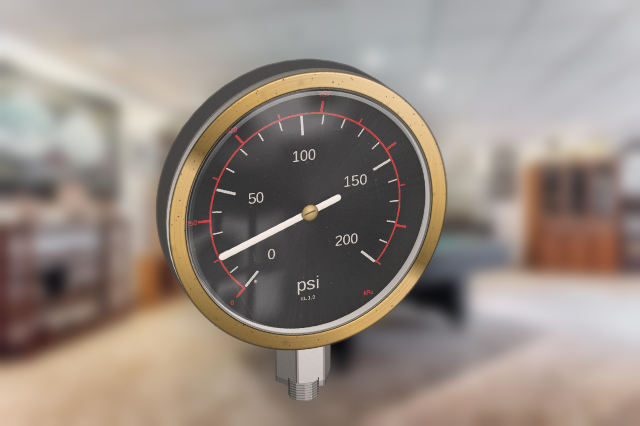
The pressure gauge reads 20 psi
